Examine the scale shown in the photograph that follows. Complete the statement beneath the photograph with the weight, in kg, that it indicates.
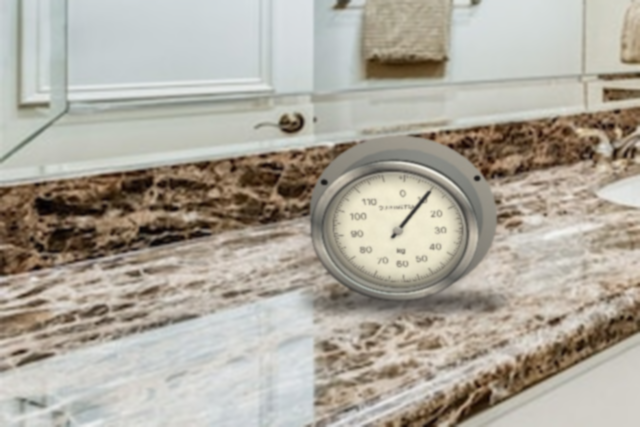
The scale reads 10 kg
